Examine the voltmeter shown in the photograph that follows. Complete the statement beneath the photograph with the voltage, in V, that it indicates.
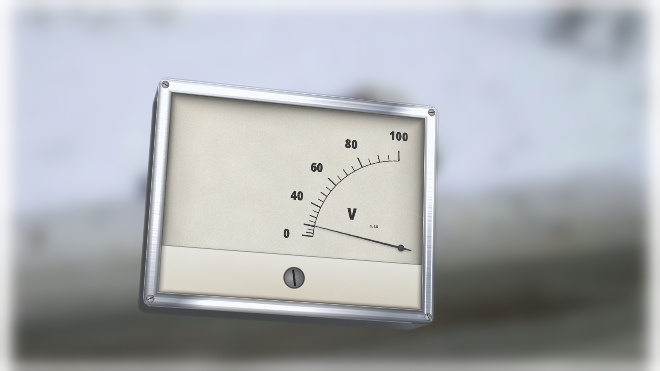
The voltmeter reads 20 V
